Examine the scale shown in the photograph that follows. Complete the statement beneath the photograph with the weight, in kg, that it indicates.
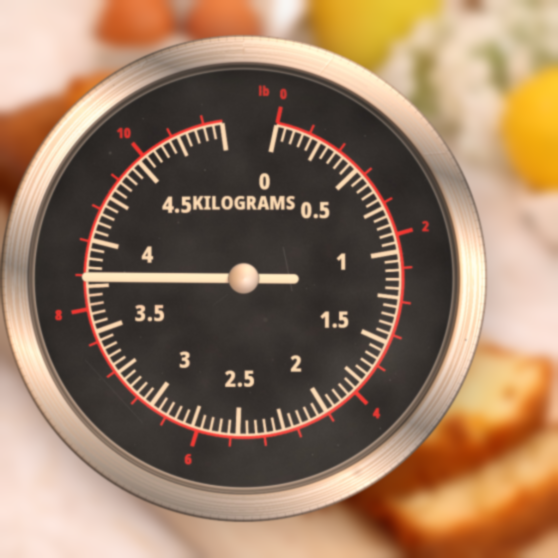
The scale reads 3.8 kg
